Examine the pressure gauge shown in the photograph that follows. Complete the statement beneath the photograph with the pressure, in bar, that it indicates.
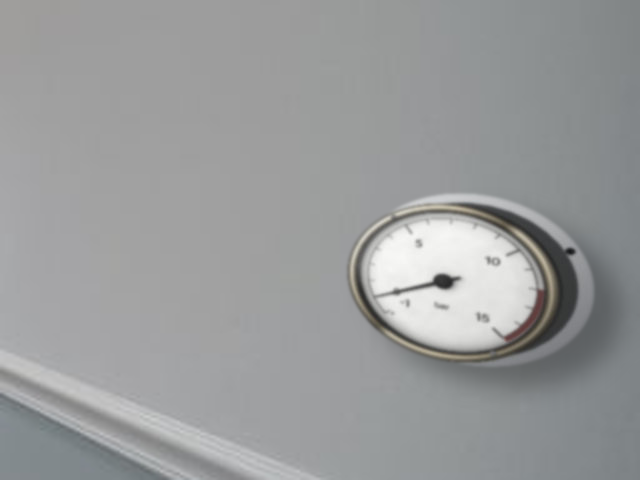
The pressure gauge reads 0 bar
